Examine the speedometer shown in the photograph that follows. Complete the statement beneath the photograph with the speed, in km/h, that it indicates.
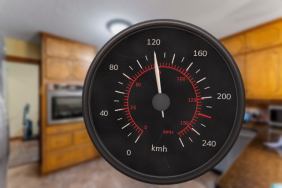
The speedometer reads 120 km/h
